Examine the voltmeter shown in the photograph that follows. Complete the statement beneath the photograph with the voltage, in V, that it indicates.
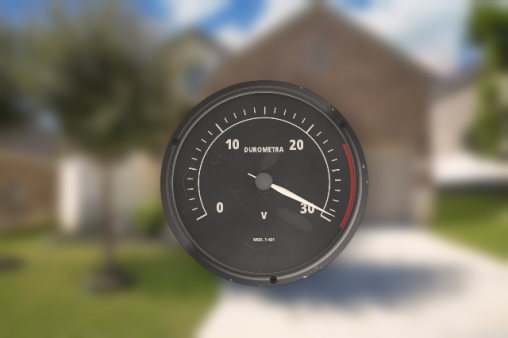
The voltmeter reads 29.5 V
